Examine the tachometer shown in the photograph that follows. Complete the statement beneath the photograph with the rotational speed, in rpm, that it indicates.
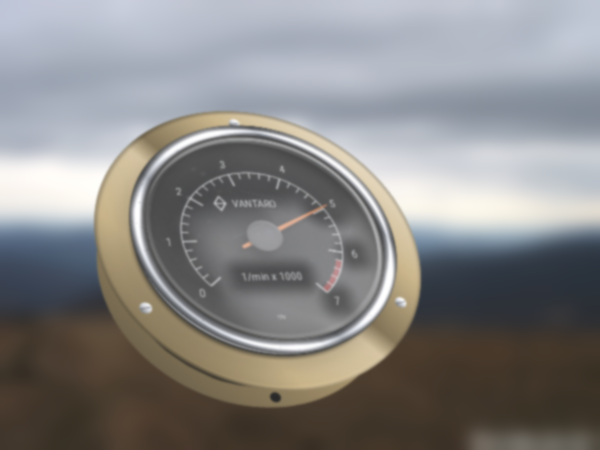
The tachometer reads 5000 rpm
